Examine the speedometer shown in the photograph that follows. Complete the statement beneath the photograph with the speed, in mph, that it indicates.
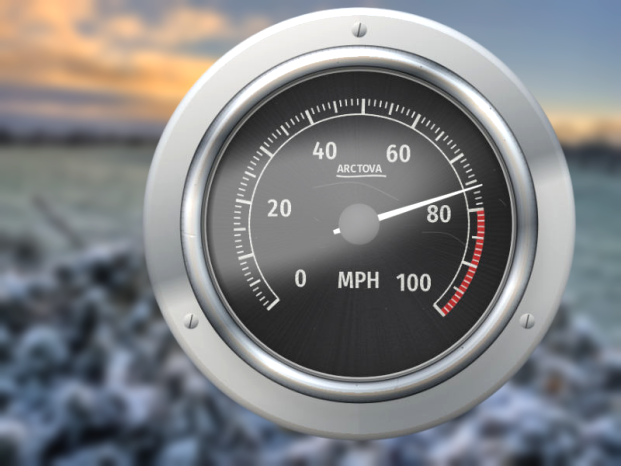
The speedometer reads 76 mph
